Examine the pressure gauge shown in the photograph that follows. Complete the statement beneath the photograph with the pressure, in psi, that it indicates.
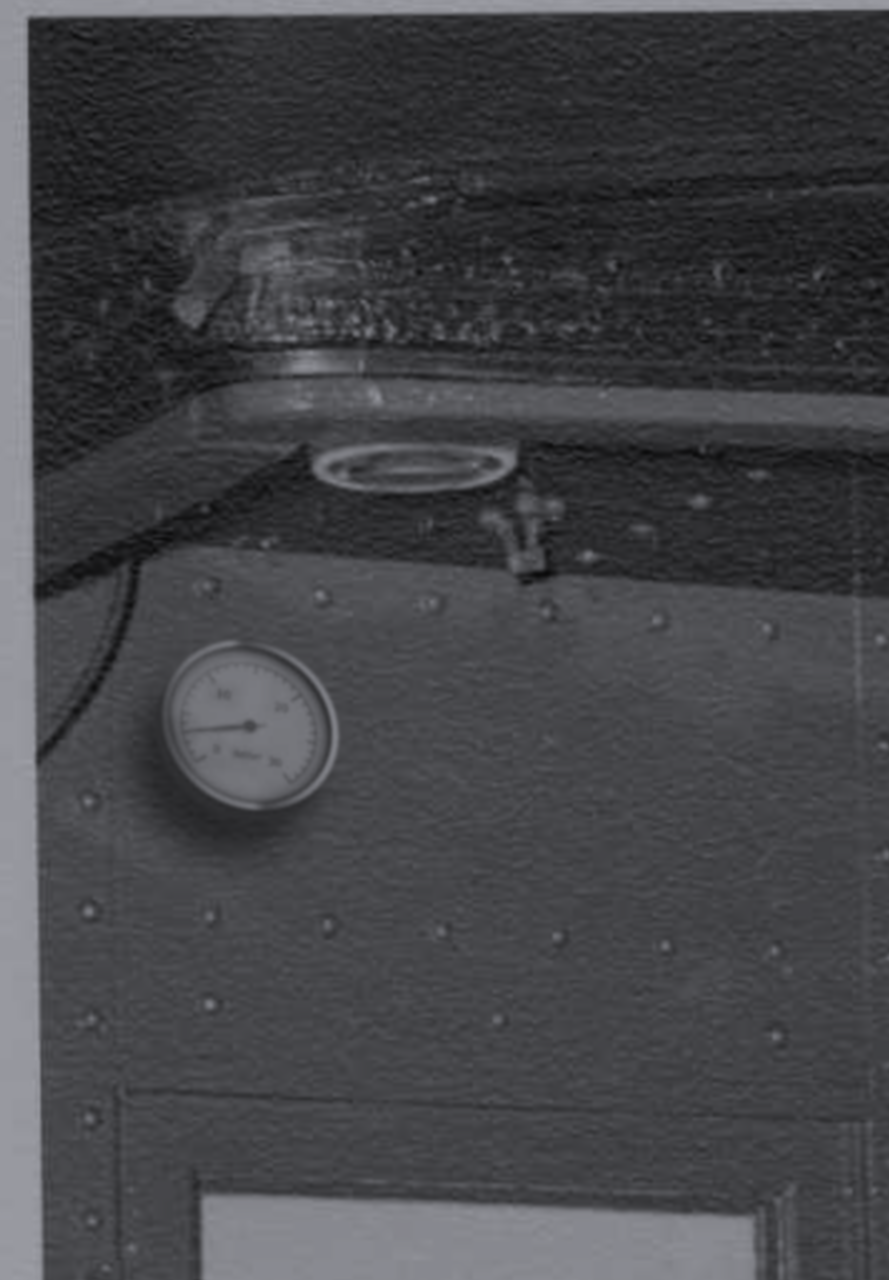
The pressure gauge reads 3 psi
